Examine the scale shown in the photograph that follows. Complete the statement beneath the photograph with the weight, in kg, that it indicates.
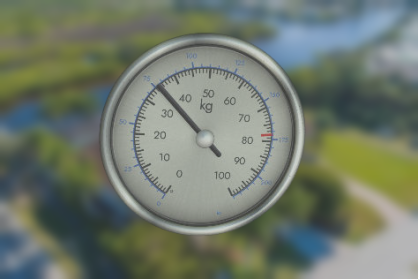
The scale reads 35 kg
